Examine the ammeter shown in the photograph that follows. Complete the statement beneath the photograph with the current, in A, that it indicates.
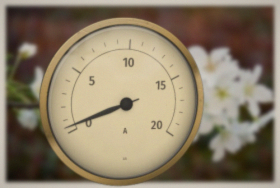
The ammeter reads 0.5 A
